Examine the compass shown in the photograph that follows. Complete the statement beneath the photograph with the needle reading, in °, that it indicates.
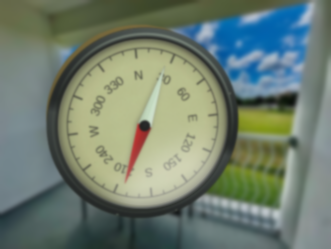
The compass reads 205 °
